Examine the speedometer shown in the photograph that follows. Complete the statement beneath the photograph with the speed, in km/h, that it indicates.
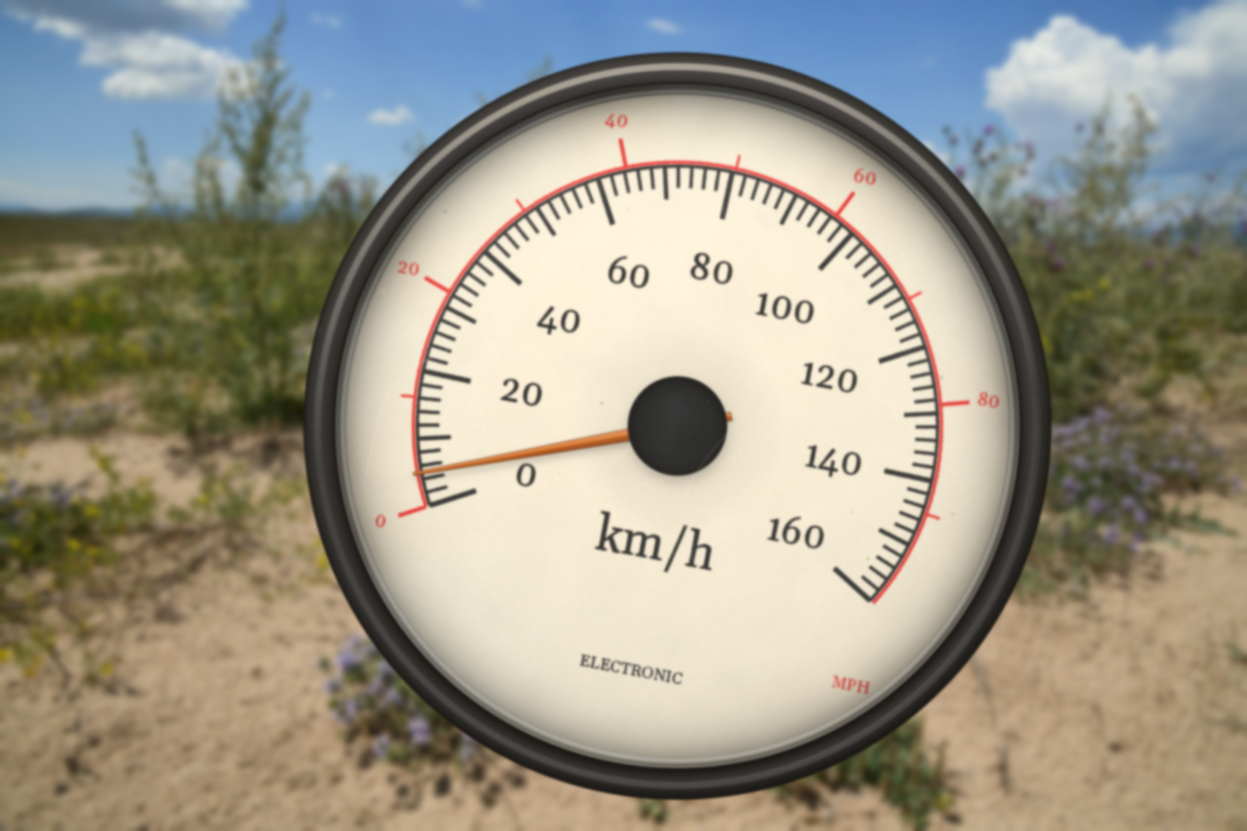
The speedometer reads 5 km/h
